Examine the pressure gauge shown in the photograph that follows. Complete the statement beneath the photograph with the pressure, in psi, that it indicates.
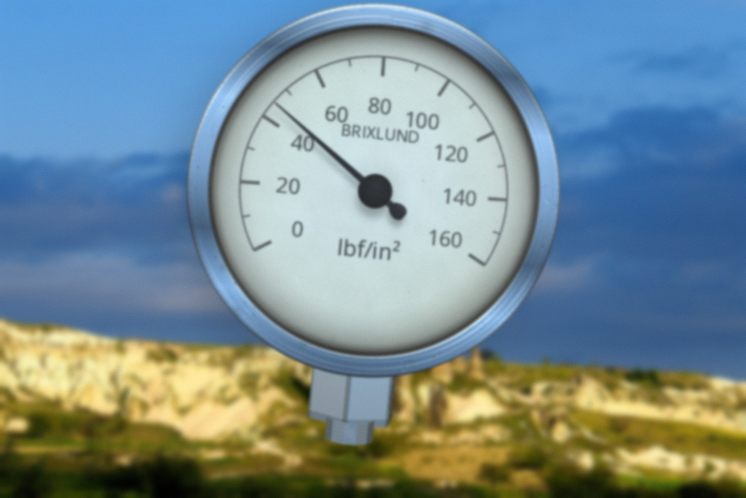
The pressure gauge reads 45 psi
